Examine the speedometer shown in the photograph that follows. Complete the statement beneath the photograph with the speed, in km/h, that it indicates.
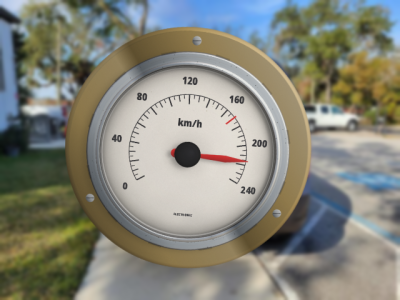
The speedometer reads 215 km/h
